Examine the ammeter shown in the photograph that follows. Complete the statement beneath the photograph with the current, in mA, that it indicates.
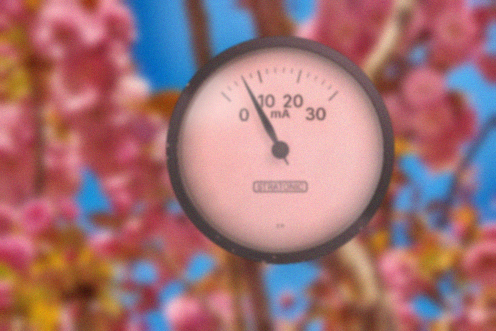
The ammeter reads 6 mA
